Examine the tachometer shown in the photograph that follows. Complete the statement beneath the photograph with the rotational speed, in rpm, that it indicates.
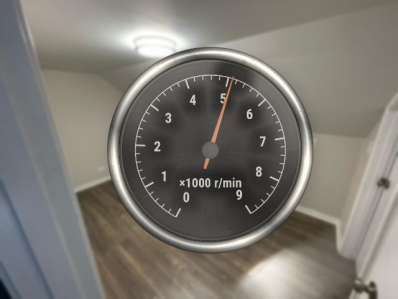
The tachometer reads 5100 rpm
